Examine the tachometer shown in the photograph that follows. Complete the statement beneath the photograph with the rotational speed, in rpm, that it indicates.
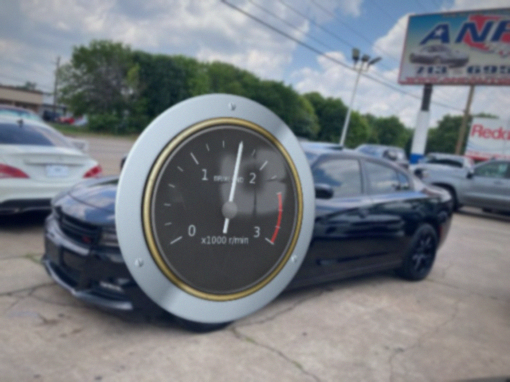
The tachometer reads 1600 rpm
